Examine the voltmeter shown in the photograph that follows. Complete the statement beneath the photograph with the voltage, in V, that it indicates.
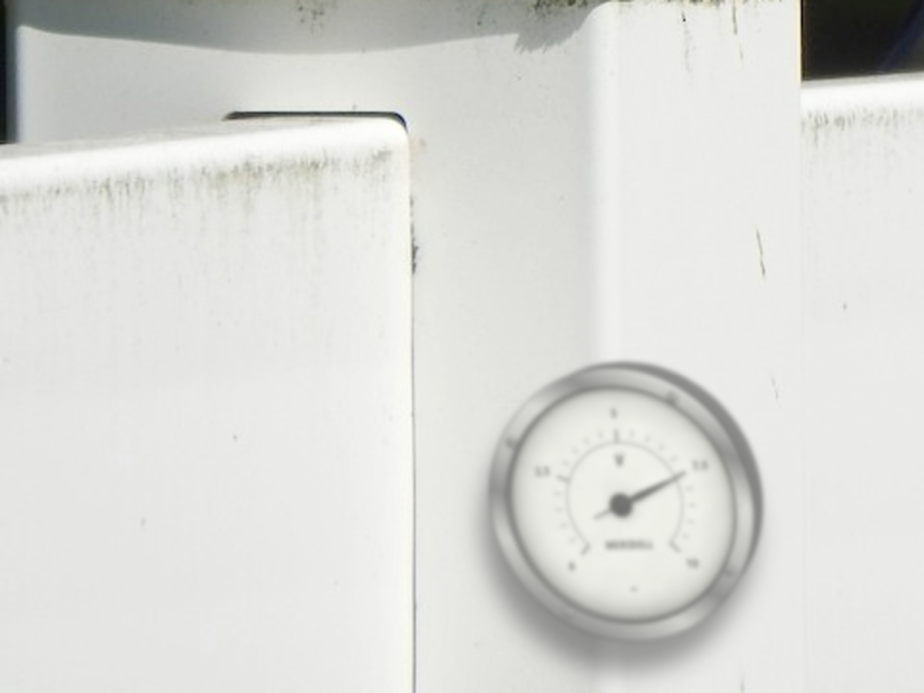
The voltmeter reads 7.5 V
